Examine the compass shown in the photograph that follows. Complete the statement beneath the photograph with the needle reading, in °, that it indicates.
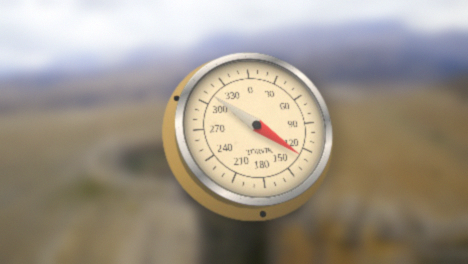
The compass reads 130 °
